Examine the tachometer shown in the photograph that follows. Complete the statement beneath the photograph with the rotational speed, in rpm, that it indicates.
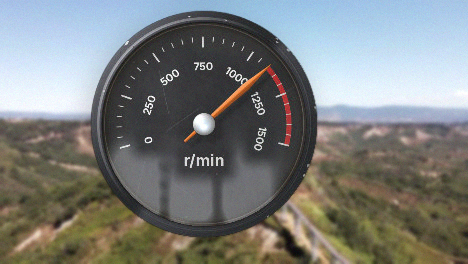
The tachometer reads 1100 rpm
